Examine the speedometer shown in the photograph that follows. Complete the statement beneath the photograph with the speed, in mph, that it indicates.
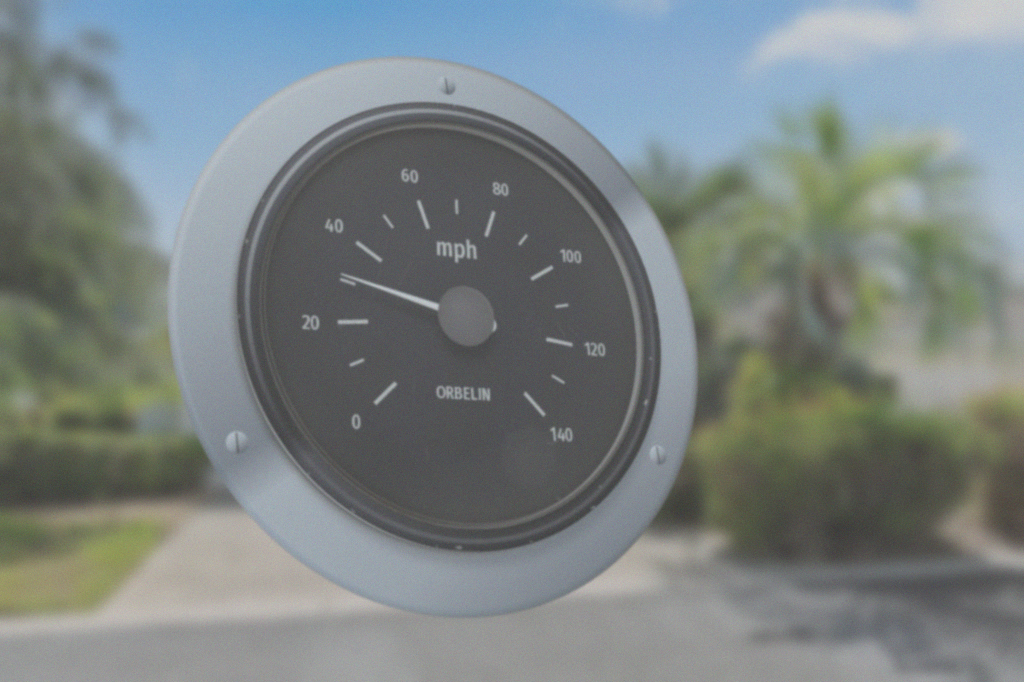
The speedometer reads 30 mph
